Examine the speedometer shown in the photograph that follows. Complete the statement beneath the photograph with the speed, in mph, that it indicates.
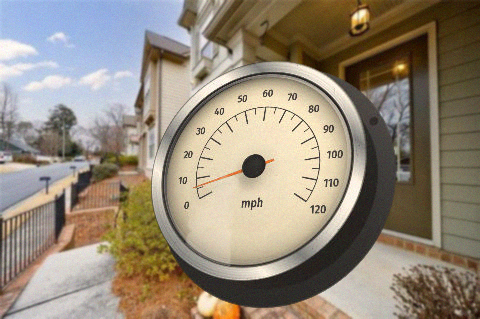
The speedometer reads 5 mph
